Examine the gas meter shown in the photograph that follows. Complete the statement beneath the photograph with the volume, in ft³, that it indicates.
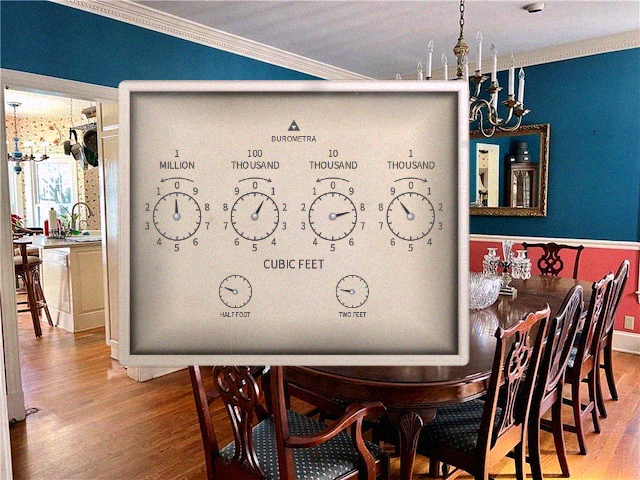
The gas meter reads 7900 ft³
